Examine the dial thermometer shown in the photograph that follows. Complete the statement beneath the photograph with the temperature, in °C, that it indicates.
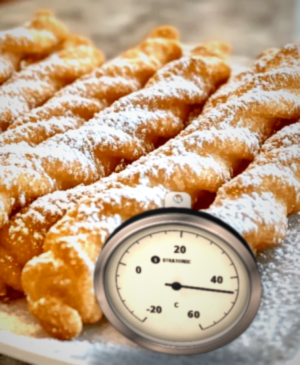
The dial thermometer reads 44 °C
